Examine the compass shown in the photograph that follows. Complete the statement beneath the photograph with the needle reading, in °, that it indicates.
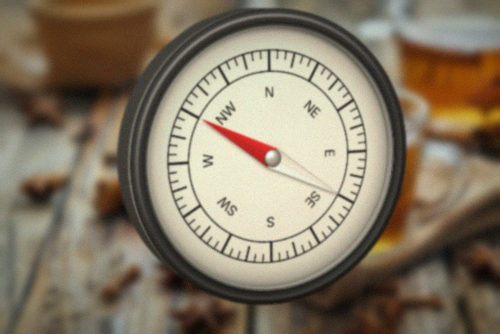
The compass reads 300 °
